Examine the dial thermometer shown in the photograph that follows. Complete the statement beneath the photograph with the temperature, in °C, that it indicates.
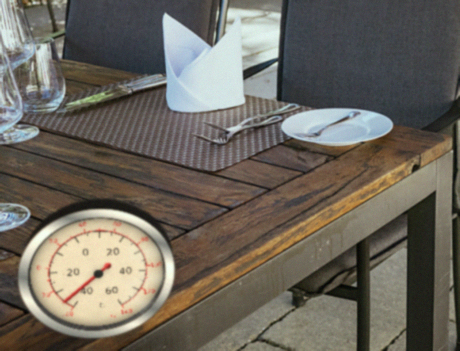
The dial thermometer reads -35 °C
